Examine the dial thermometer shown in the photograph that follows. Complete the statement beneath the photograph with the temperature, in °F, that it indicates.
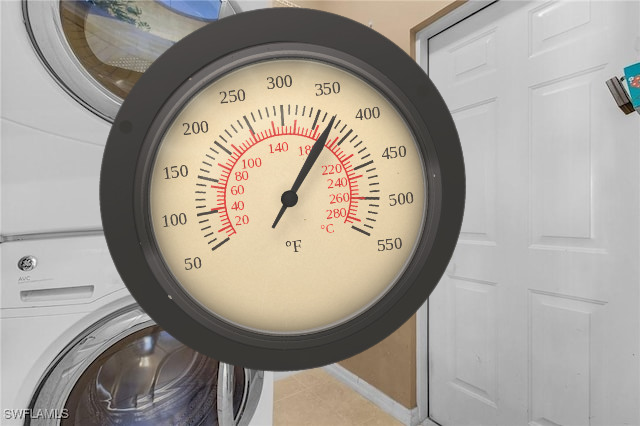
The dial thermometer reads 370 °F
